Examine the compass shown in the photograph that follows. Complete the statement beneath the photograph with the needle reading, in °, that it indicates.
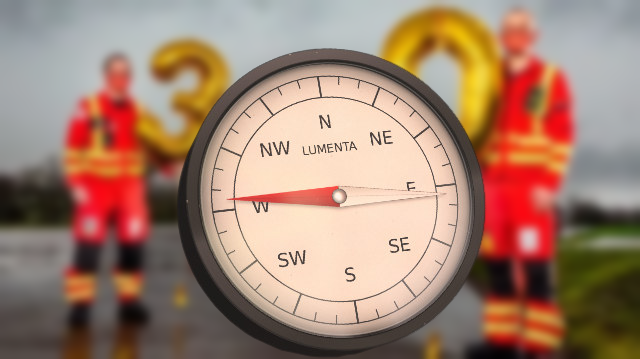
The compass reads 275 °
